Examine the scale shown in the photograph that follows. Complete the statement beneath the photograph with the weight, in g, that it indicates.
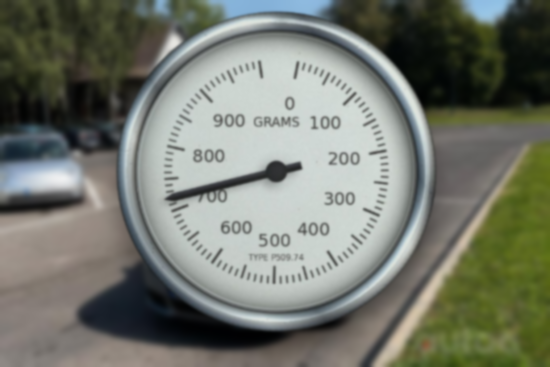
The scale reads 720 g
